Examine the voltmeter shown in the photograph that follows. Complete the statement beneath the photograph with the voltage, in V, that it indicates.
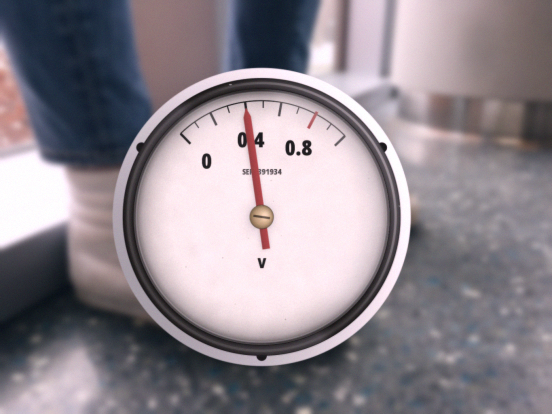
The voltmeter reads 0.4 V
